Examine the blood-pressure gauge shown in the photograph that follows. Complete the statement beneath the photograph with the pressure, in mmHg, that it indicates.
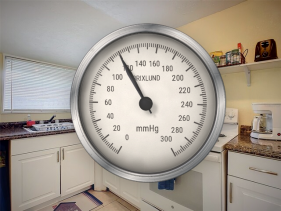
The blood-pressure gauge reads 120 mmHg
